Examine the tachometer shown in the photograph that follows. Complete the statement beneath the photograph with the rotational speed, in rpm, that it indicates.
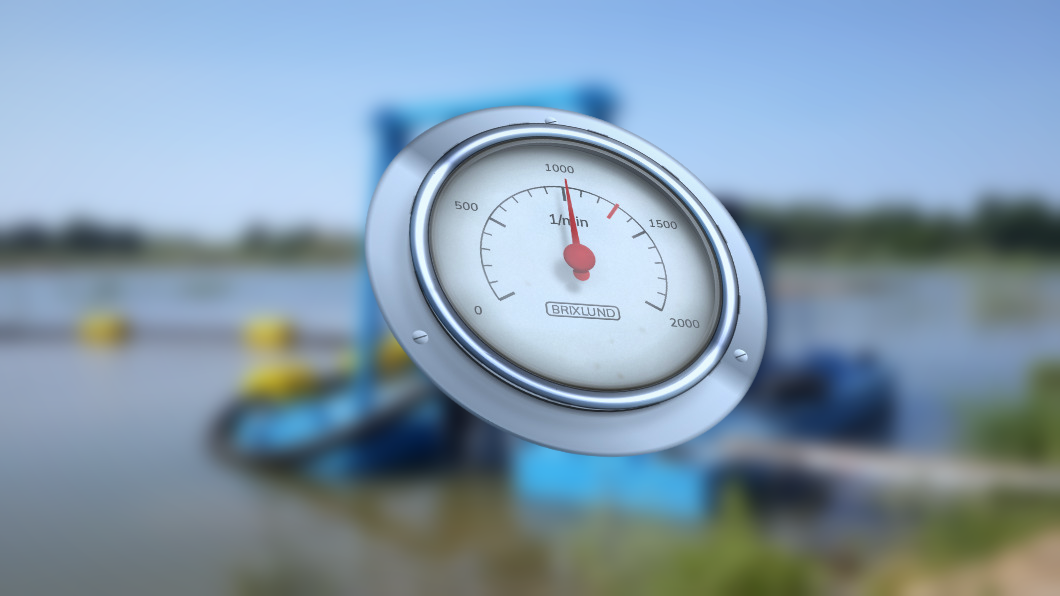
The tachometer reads 1000 rpm
